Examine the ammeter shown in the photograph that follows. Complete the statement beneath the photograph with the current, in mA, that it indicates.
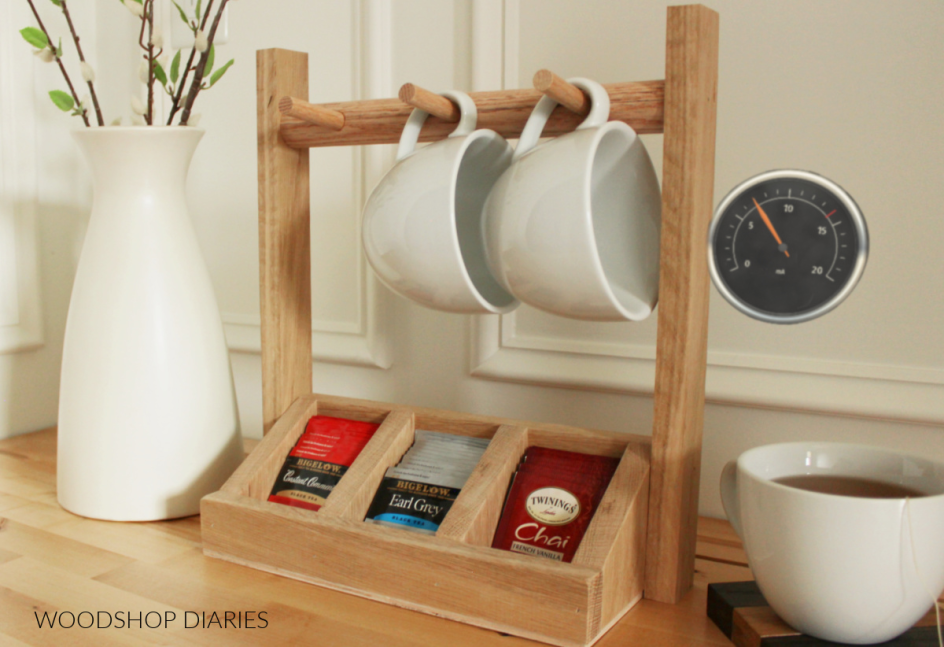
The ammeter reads 7 mA
